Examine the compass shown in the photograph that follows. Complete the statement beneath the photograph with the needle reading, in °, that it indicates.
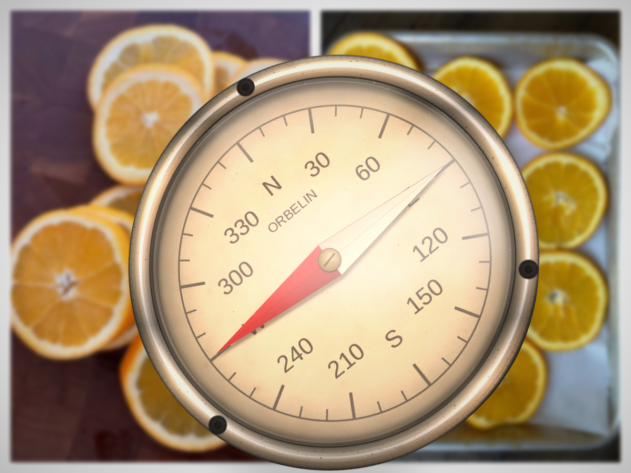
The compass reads 270 °
